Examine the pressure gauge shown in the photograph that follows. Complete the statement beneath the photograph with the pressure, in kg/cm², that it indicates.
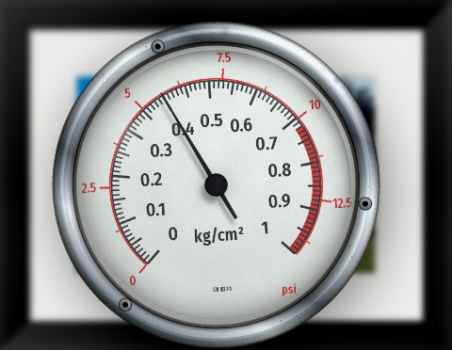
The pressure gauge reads 0.4 kg/cm²
